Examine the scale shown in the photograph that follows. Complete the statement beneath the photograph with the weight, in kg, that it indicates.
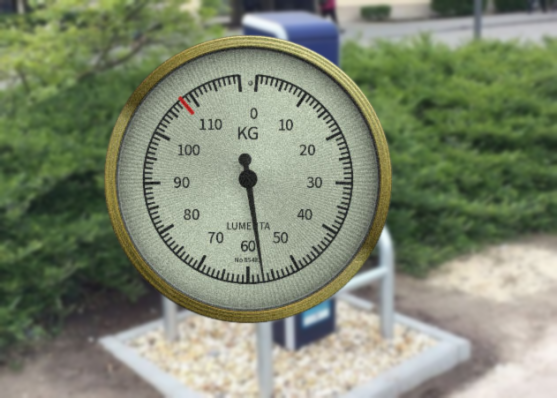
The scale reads 57 kg
